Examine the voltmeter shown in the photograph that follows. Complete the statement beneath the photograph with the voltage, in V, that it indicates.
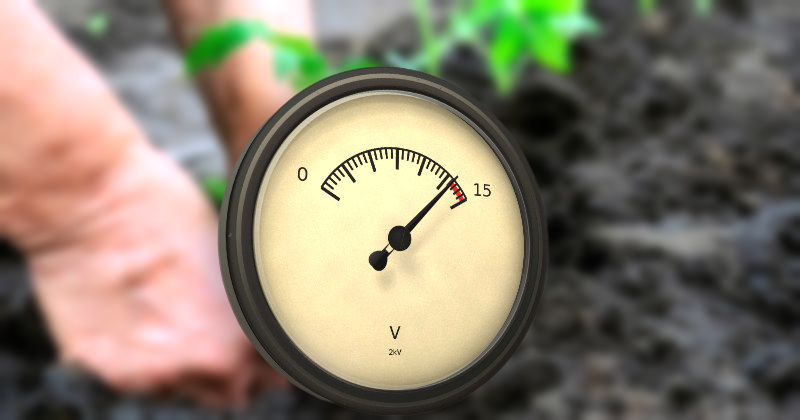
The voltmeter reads 13 V
